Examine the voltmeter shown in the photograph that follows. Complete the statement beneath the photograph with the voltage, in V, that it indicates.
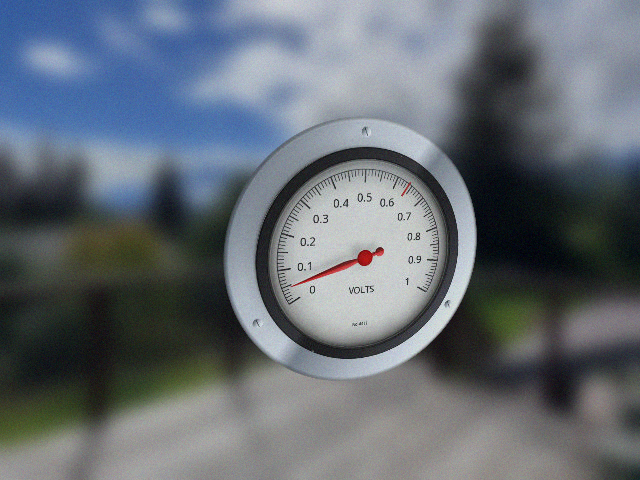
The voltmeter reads 0.05 V
